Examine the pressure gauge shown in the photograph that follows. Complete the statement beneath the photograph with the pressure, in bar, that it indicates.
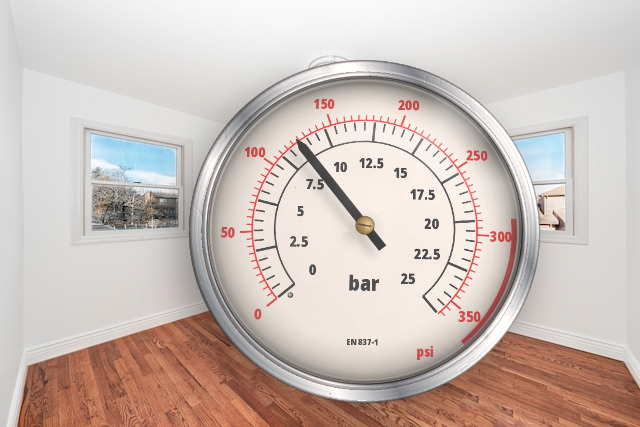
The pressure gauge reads 8.5 bar
